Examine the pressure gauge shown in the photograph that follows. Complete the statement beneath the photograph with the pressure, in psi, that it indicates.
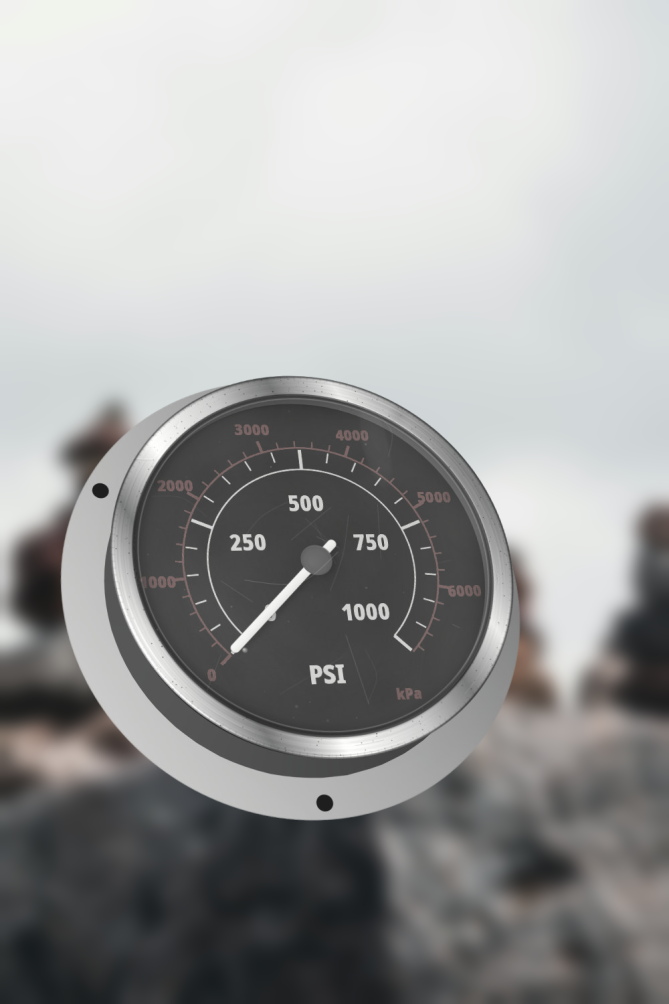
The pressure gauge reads 0 psi
